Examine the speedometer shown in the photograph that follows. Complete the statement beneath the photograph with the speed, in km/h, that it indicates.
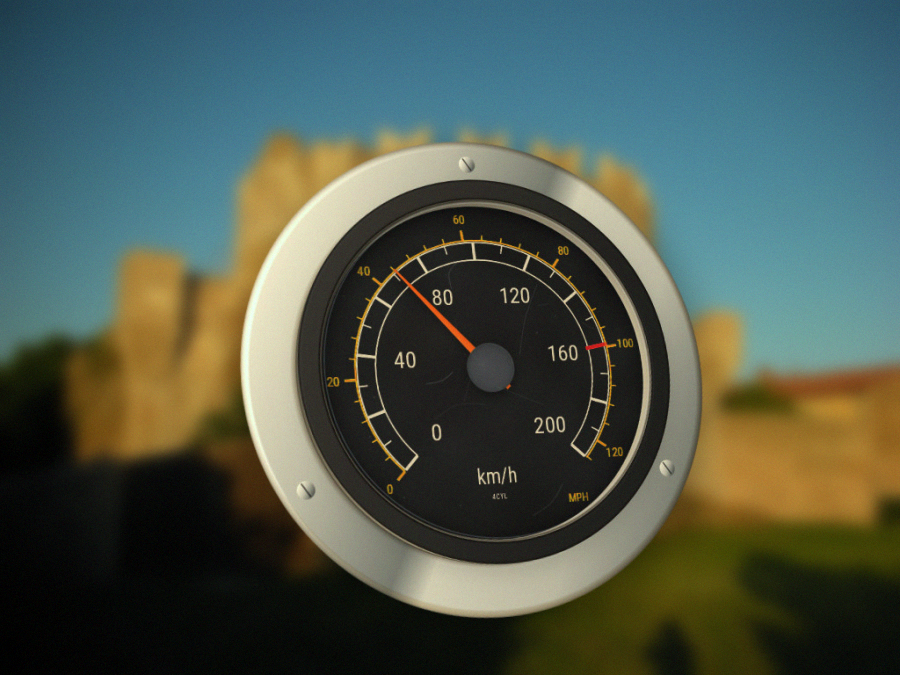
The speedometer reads 70 km/h
